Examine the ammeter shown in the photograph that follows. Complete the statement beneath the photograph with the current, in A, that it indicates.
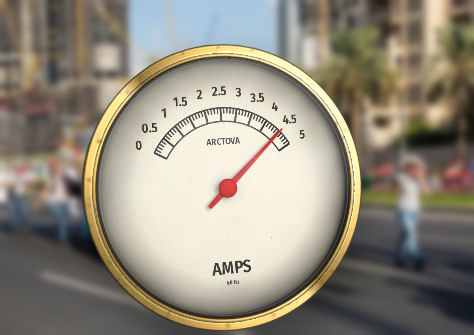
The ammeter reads 4.5 A
